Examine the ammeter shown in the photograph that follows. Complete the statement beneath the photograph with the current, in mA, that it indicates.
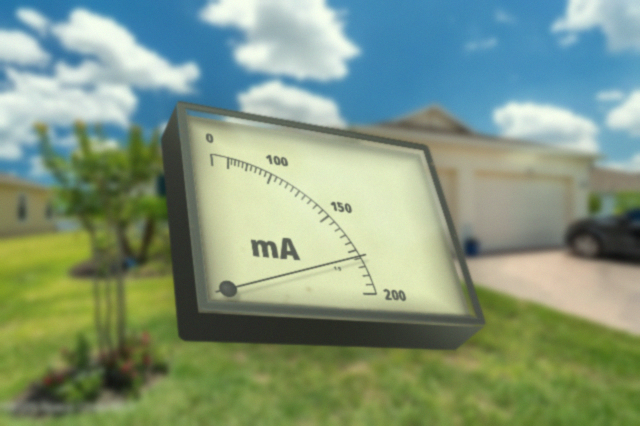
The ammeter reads 180 mA
